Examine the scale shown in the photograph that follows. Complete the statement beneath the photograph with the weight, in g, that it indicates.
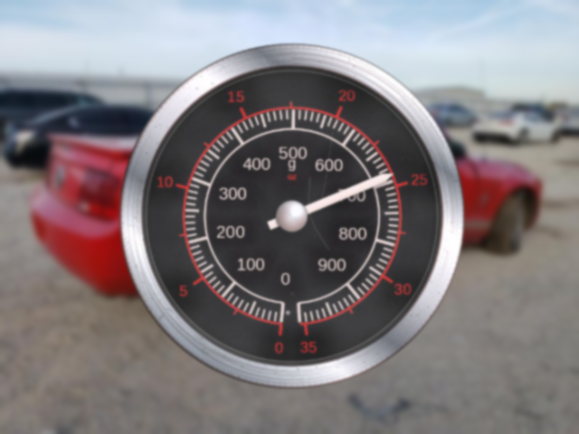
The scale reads 690 g
